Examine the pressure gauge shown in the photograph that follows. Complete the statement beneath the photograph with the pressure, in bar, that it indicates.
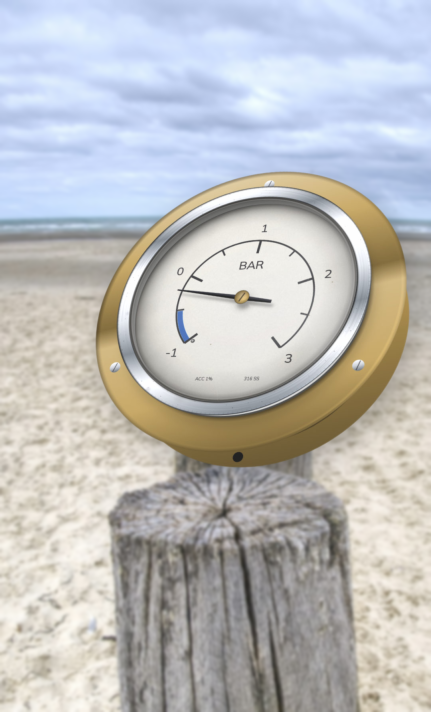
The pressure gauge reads -0.25 bar
